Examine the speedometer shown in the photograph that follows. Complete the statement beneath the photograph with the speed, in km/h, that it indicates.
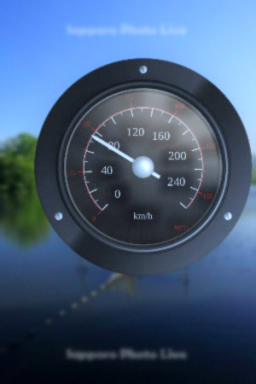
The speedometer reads 75 km/h
